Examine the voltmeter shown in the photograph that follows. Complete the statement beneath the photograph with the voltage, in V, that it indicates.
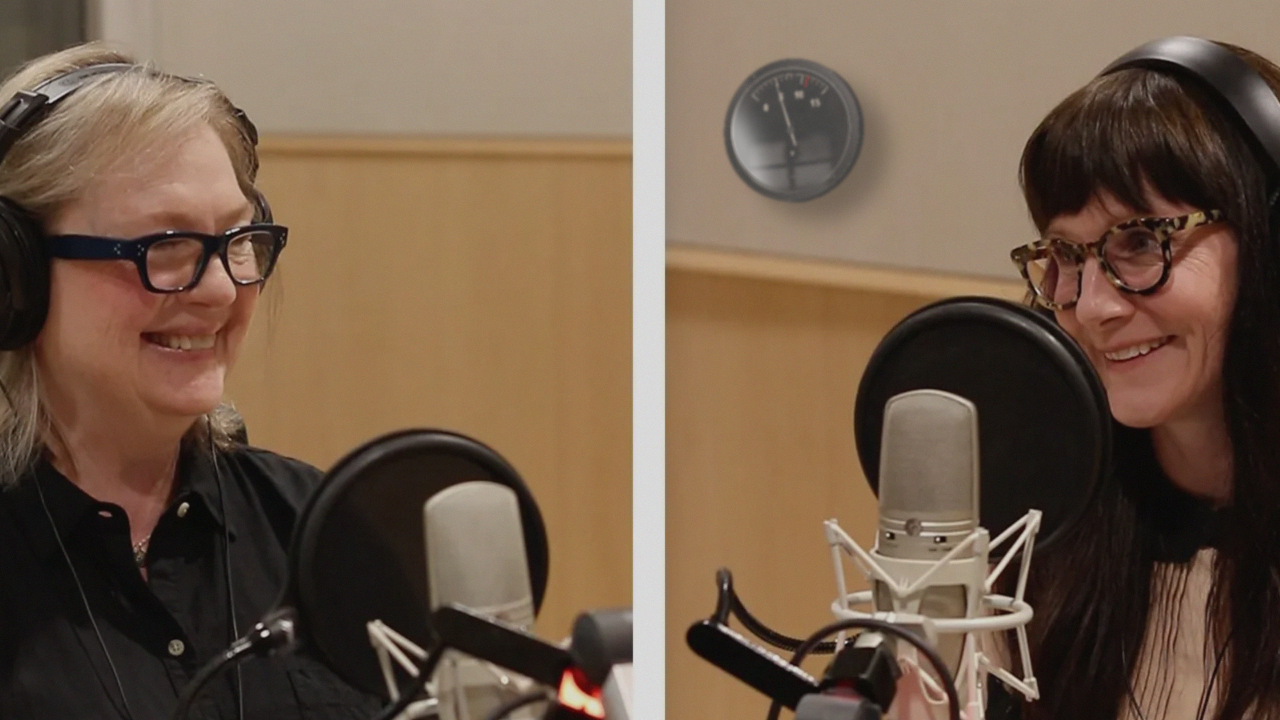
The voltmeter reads 5 V
